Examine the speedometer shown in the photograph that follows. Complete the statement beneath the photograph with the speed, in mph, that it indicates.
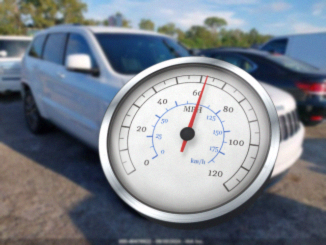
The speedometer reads 62.5 mph
